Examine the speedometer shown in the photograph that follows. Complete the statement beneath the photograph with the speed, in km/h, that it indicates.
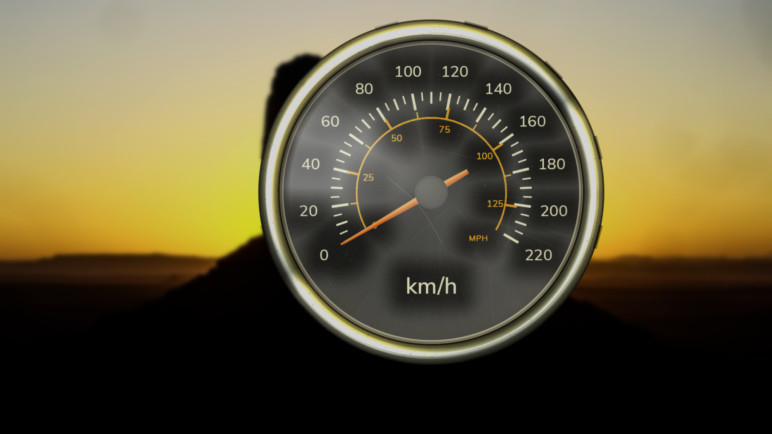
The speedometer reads 0 km/h
